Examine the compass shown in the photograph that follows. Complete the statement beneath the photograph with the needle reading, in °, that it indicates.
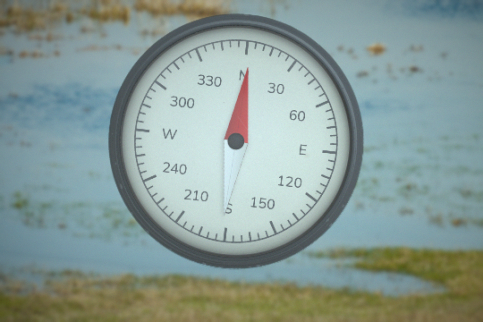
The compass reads 2.5 °
